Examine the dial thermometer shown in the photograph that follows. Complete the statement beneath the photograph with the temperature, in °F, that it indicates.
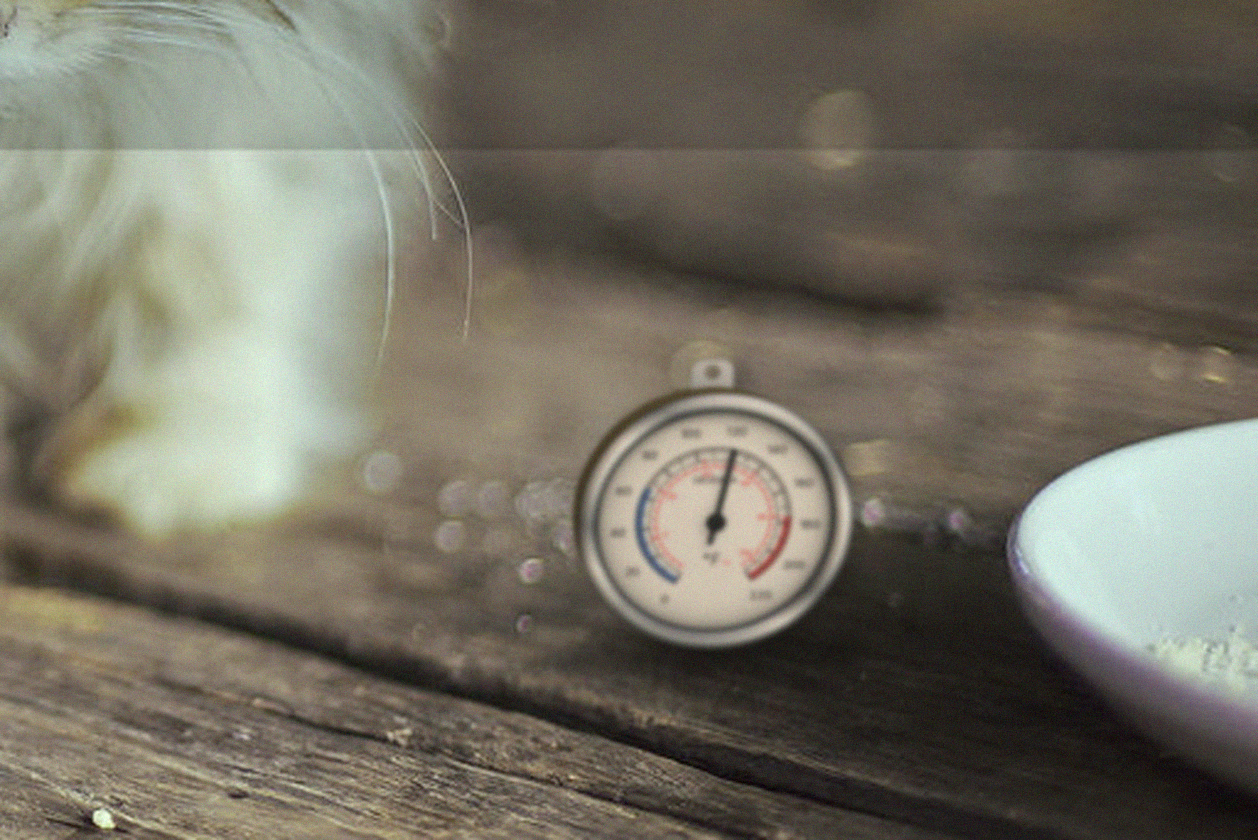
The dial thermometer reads 120 °F
